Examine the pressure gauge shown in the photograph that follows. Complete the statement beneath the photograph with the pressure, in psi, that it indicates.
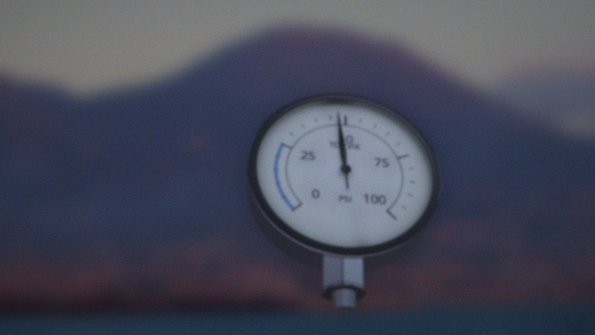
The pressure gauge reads 47.5 psi
